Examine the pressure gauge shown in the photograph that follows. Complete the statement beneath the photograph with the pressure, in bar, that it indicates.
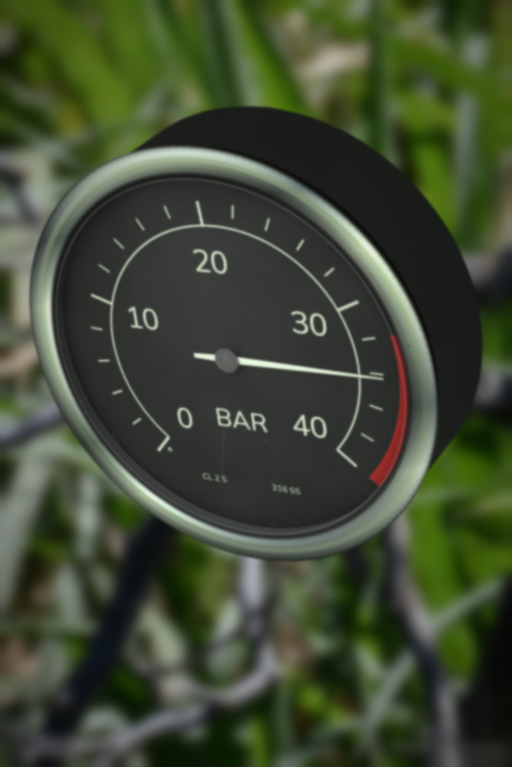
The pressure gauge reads 34 bar
